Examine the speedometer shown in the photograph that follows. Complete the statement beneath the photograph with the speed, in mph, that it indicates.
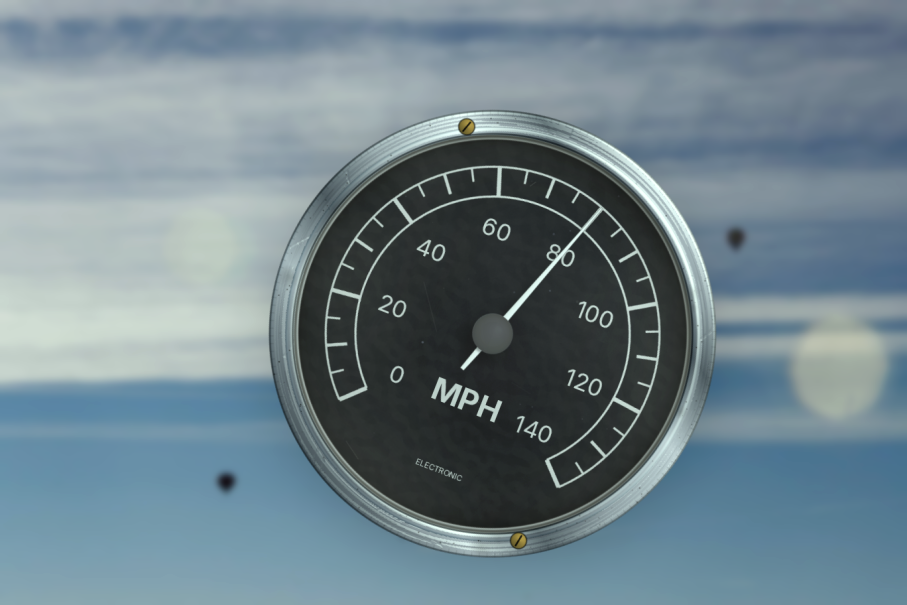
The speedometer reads 80 mph
